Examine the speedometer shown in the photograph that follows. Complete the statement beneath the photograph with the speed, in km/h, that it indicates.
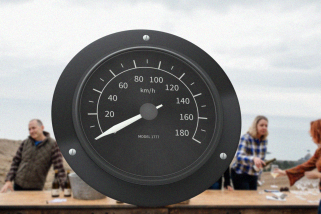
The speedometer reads 0 km/h
